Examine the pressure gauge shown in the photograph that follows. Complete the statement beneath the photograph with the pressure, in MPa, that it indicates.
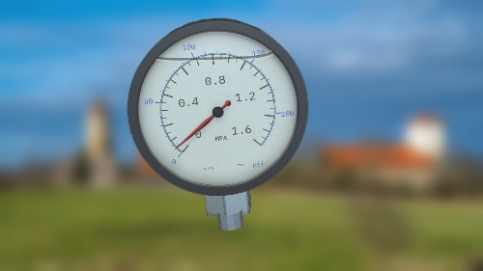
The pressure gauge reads 0.05 MPa
